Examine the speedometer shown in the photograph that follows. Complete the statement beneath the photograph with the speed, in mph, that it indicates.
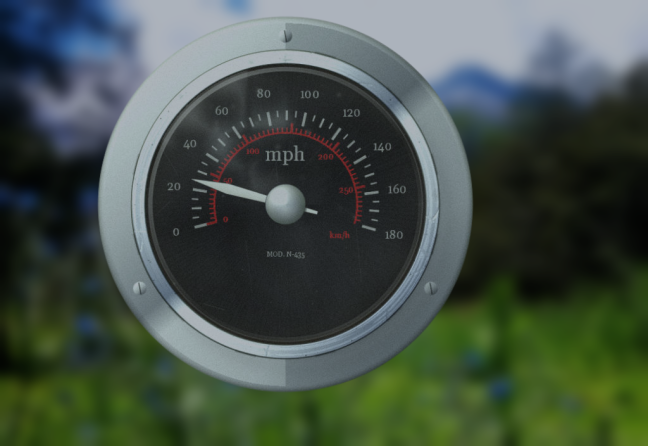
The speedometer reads 25 mph
